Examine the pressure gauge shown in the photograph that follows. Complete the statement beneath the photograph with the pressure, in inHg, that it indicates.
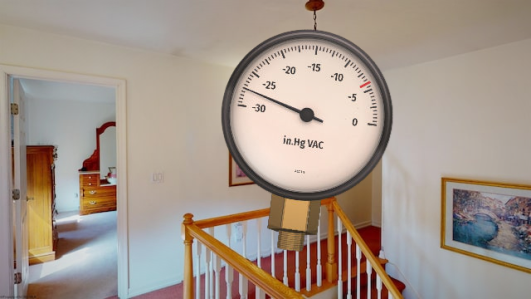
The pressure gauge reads -27.5 inHg
